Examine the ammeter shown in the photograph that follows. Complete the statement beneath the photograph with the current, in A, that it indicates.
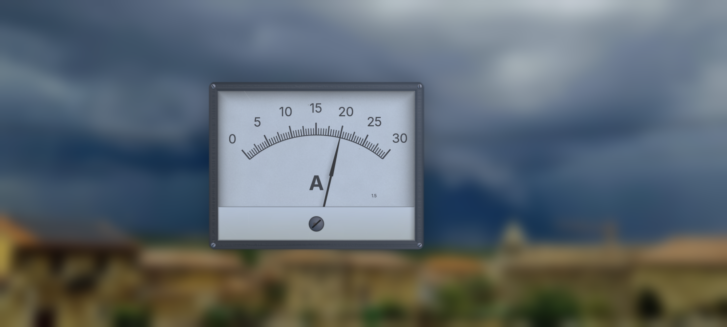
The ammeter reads 20 A
